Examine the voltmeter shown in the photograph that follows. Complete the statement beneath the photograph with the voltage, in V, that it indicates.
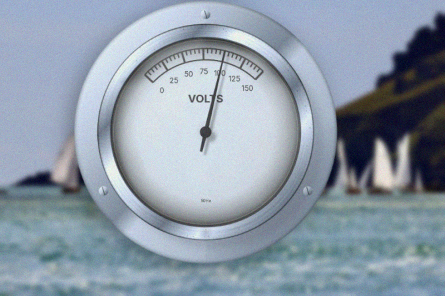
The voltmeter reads 100 V
